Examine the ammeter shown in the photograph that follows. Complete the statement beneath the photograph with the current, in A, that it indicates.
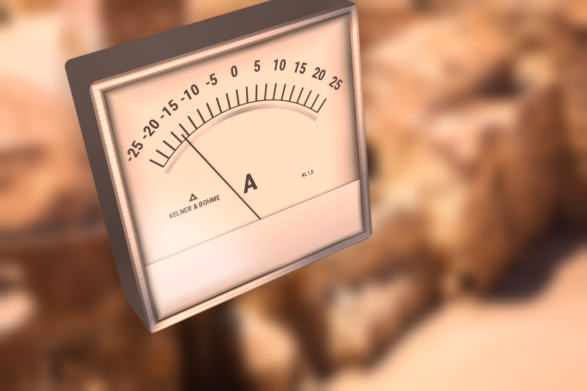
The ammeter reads -16.25 A
